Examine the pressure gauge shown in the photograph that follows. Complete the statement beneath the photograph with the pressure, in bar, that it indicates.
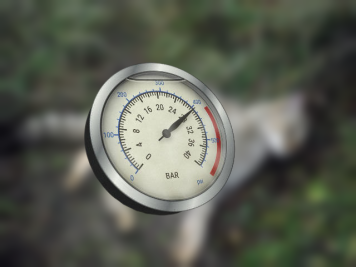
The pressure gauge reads 28 bar
